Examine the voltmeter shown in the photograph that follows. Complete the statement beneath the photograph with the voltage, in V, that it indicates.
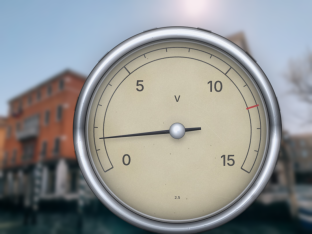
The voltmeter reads 1.5 V
